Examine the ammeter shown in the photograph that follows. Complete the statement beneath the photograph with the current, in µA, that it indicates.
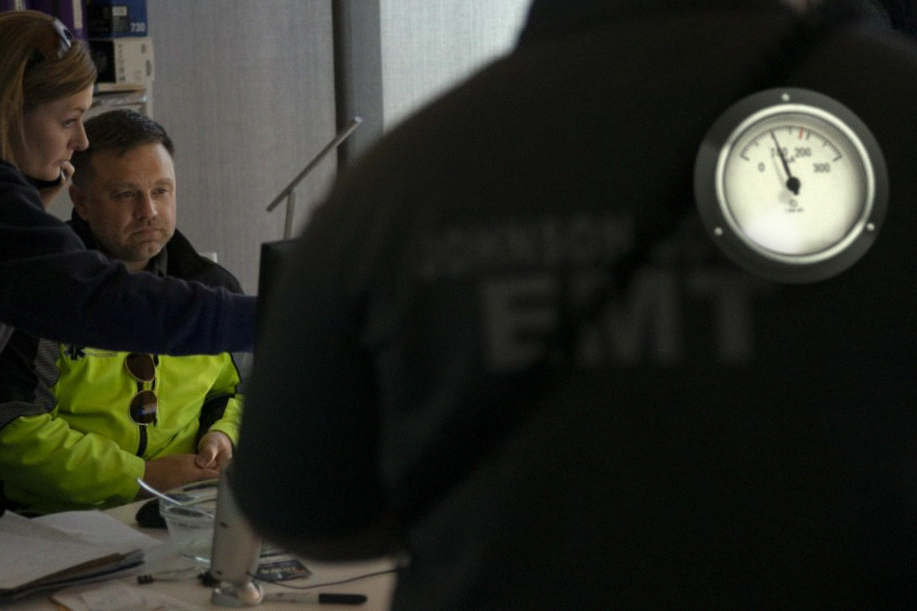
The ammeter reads 100 µA
